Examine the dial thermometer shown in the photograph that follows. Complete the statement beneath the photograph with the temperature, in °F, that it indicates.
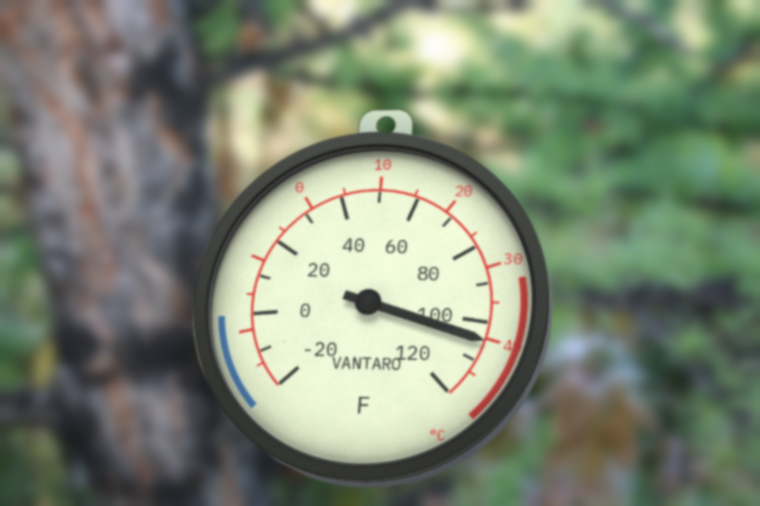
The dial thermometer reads 105 °F
